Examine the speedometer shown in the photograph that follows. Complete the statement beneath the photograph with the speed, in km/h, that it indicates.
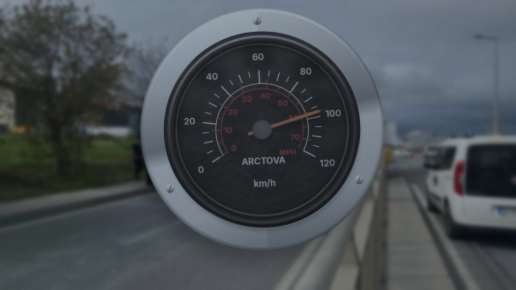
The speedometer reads 97.5 km/h
